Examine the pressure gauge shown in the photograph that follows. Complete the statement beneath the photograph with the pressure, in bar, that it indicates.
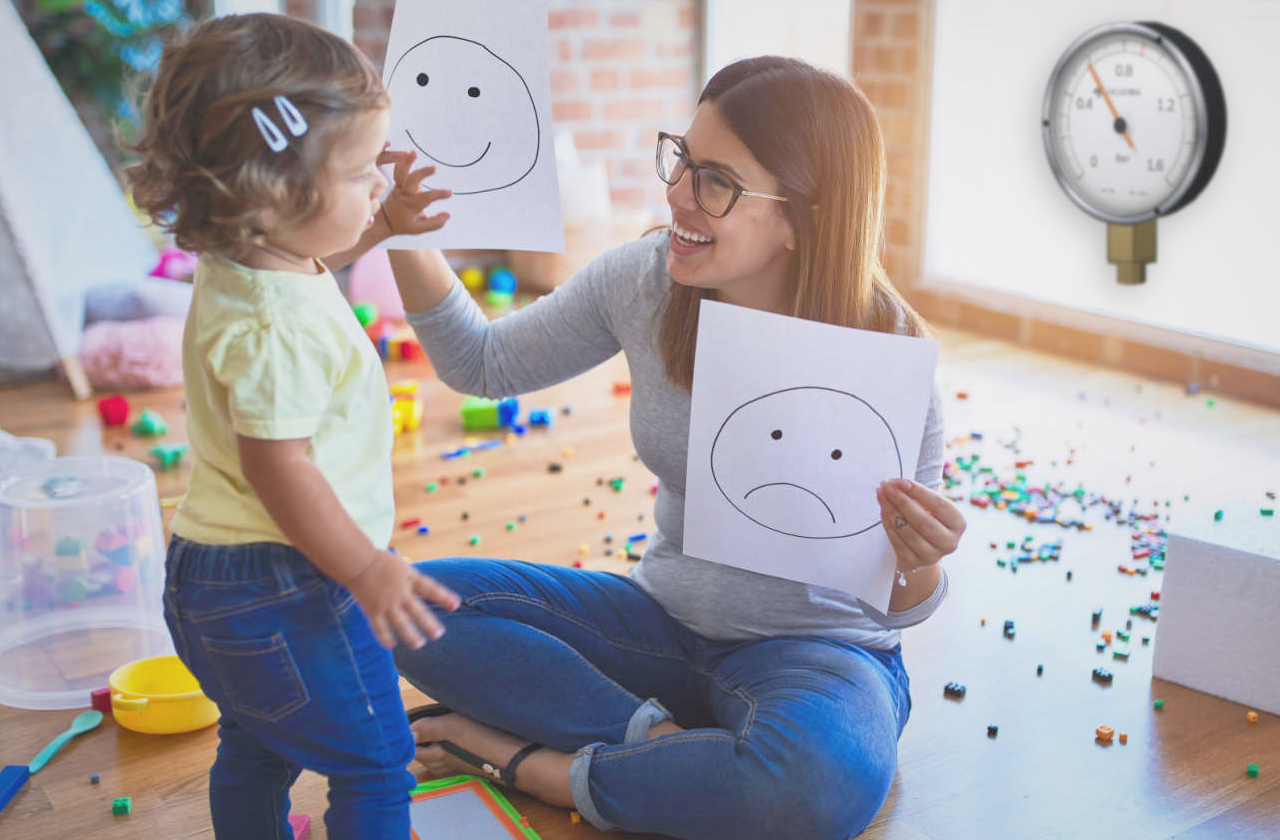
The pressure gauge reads 0.6 bar
